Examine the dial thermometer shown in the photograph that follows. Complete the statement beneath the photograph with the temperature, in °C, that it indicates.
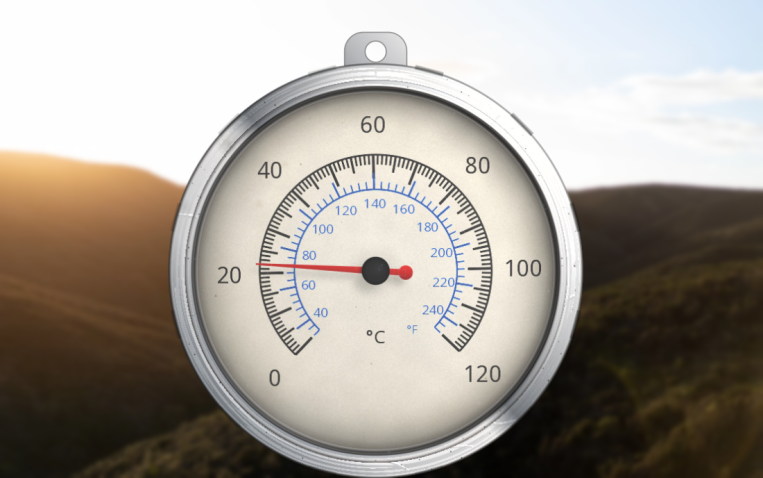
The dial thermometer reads 22 °C
